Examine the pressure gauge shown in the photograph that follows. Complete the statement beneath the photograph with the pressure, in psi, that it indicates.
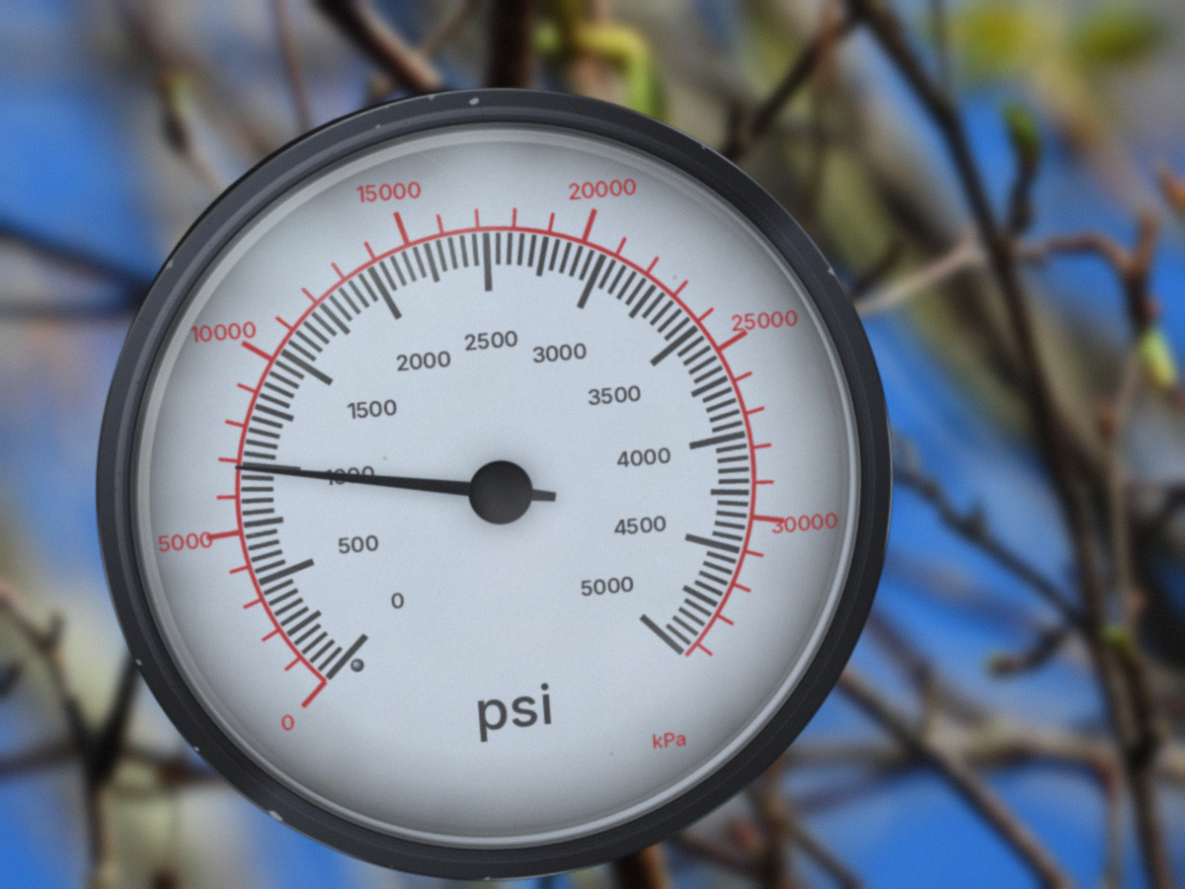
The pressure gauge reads 1000 psi
